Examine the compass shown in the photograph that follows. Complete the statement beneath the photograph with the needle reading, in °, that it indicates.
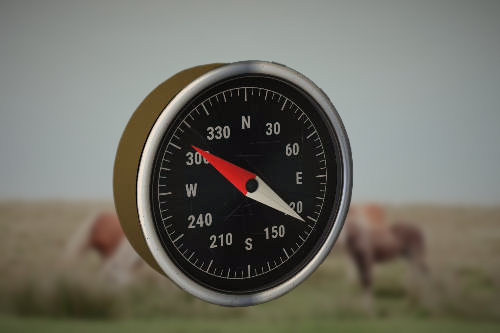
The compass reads 305 °
